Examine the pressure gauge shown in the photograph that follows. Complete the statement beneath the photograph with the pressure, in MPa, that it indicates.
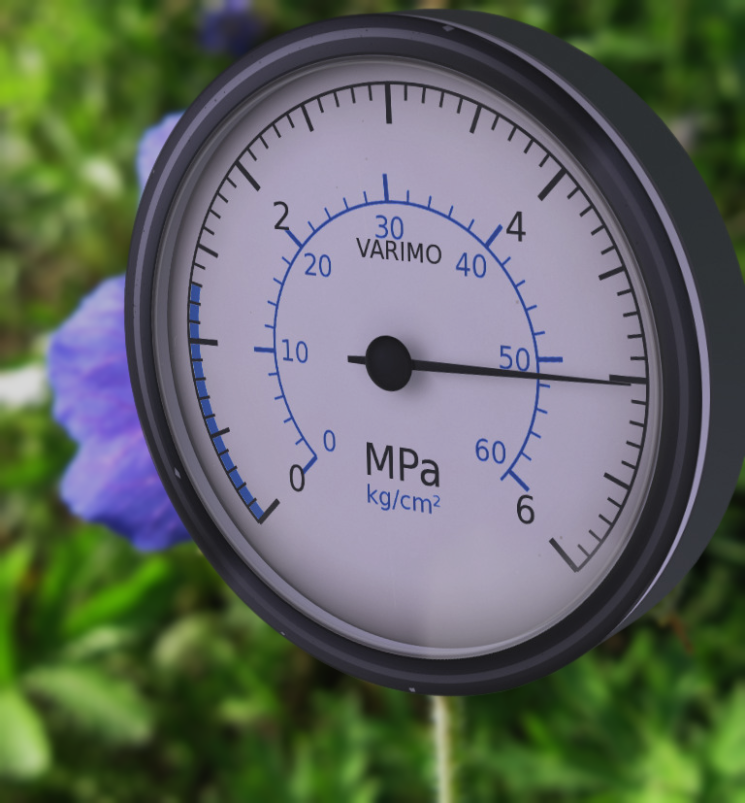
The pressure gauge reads 5 MPa
